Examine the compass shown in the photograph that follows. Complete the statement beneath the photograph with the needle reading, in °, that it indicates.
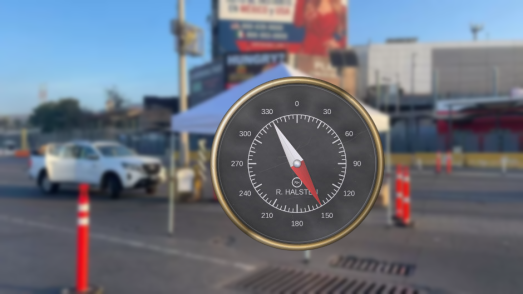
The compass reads 150 °
